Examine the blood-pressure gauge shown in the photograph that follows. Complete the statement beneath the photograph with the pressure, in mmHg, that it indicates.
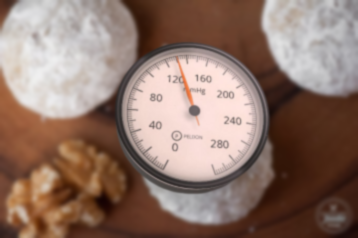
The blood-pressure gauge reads 130 mmHg
